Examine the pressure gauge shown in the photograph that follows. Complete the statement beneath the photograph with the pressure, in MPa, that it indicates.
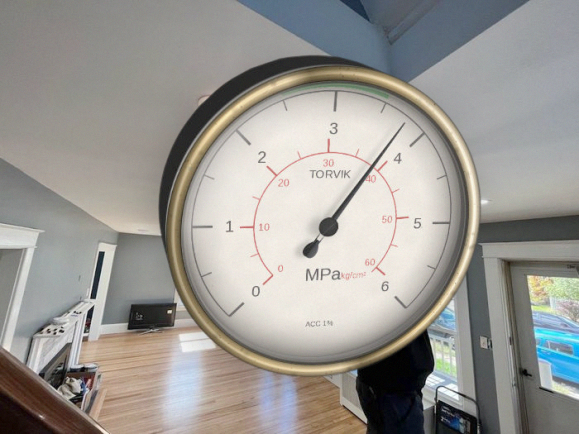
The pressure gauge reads 3.75 MPa
